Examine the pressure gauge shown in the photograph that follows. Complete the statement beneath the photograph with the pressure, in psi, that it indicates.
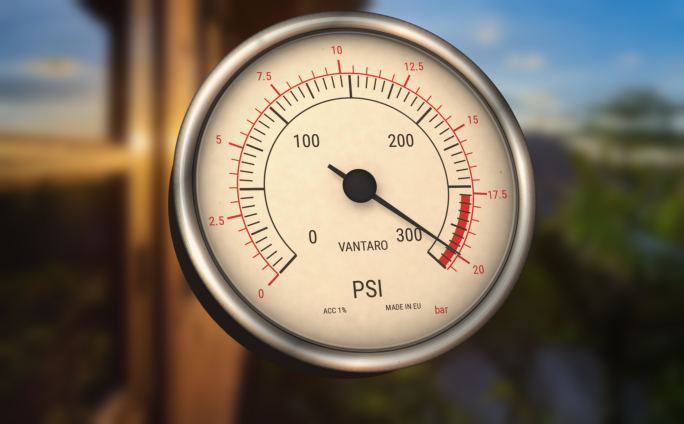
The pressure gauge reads 290 psi
